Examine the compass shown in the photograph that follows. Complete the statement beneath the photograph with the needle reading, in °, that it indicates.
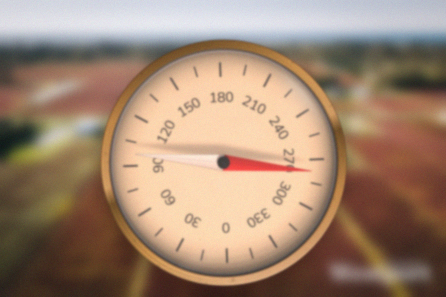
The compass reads 277.5 °
